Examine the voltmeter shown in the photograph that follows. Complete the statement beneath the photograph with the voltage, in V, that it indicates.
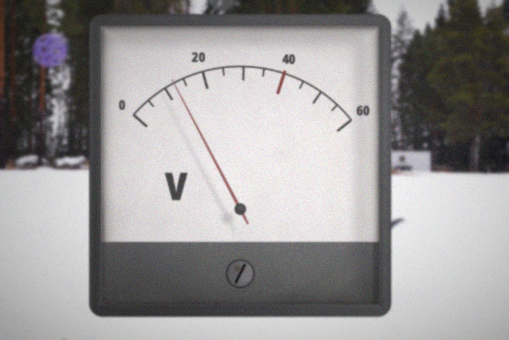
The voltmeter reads 12.5 V
